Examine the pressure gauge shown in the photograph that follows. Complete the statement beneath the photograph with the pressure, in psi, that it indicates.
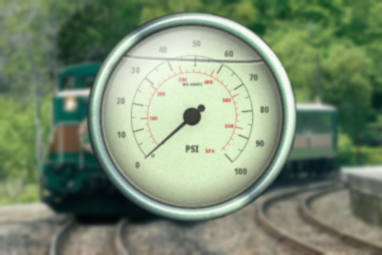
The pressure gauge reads 0 psi
